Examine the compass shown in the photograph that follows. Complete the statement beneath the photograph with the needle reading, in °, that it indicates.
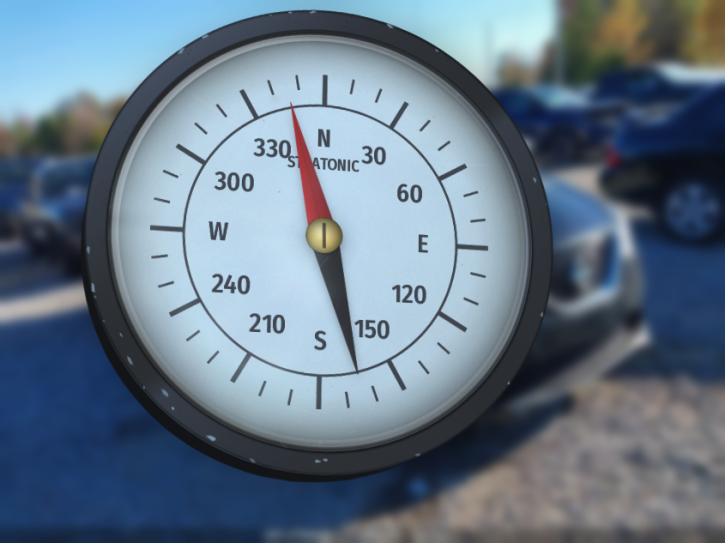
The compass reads 345 °
